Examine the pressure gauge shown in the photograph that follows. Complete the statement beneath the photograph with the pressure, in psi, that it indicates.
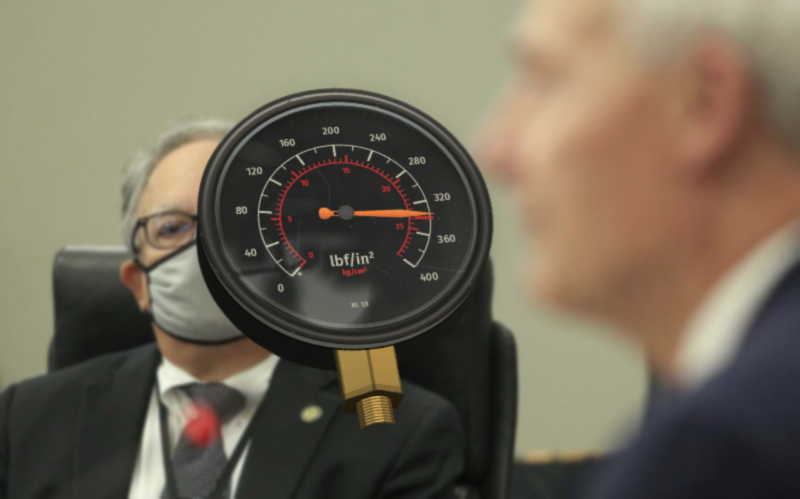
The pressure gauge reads 340 psi
